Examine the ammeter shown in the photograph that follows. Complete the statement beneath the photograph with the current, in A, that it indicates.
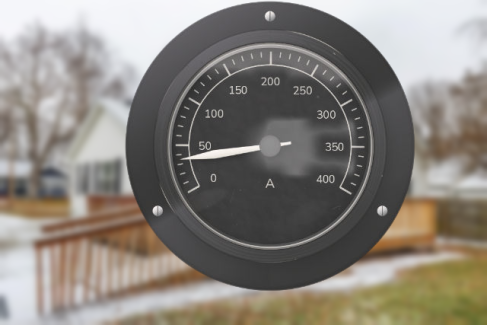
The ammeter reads 35 A
